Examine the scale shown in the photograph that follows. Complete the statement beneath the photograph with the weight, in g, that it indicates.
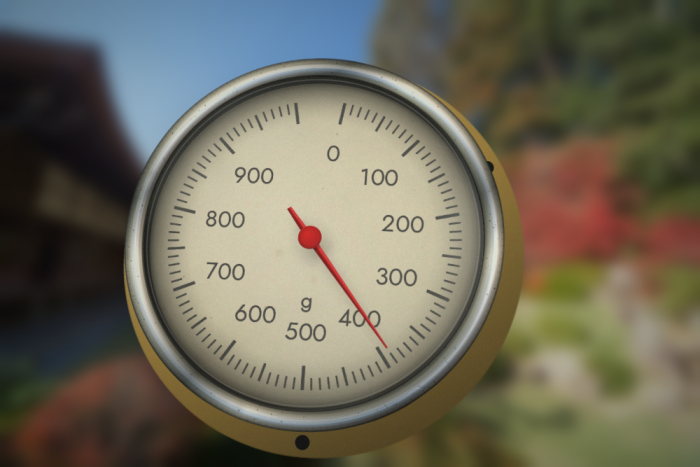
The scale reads 390 g
